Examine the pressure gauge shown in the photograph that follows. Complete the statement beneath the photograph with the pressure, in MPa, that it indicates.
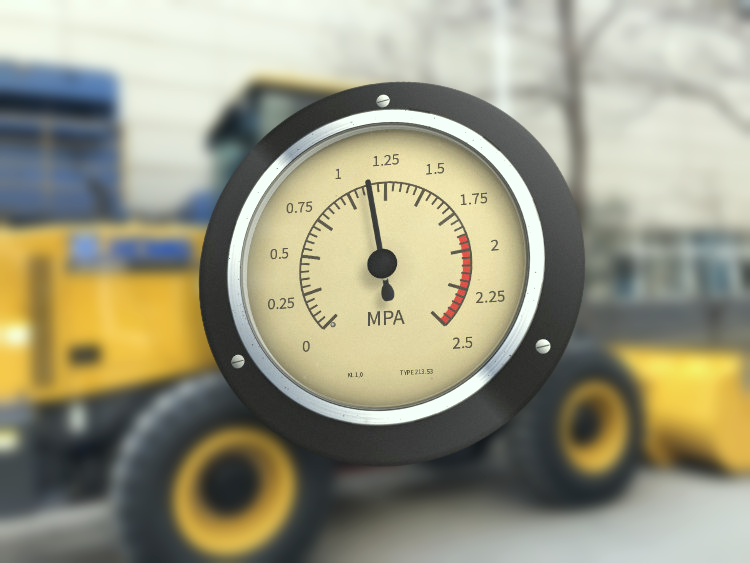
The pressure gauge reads 1.15 MPa
